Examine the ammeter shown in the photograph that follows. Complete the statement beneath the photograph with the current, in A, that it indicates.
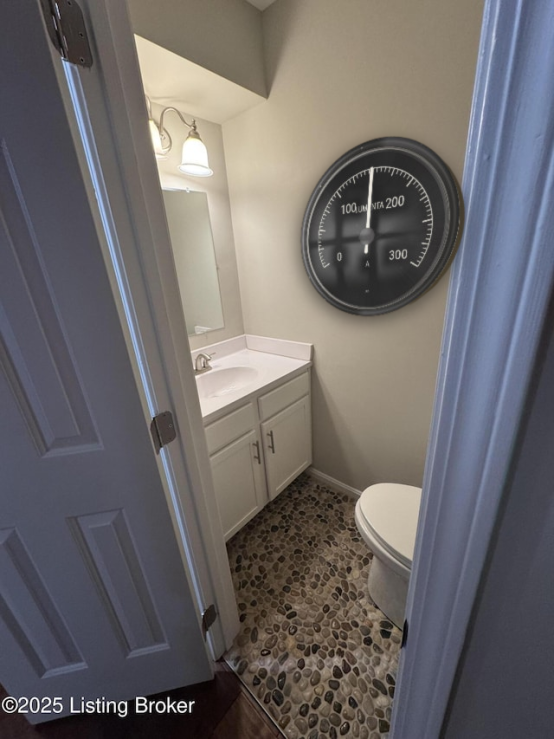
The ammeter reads 150 A
